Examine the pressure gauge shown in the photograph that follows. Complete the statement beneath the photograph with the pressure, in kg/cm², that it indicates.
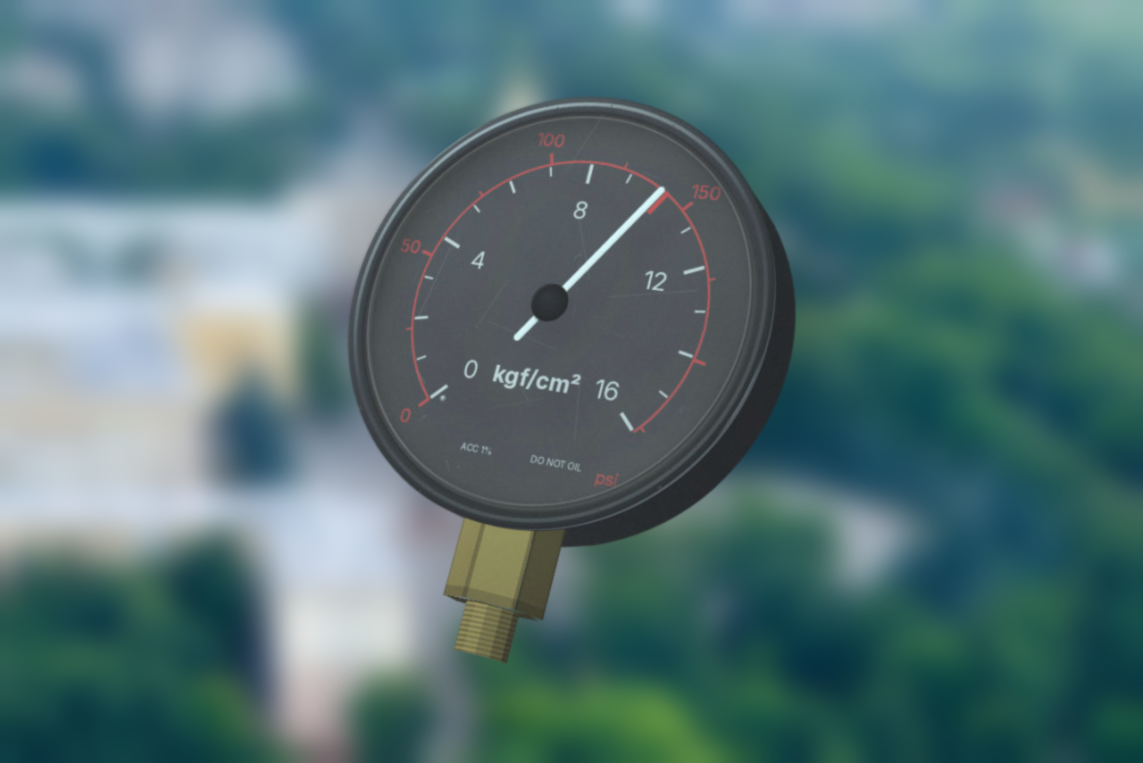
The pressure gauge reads 10 kg/cm²
